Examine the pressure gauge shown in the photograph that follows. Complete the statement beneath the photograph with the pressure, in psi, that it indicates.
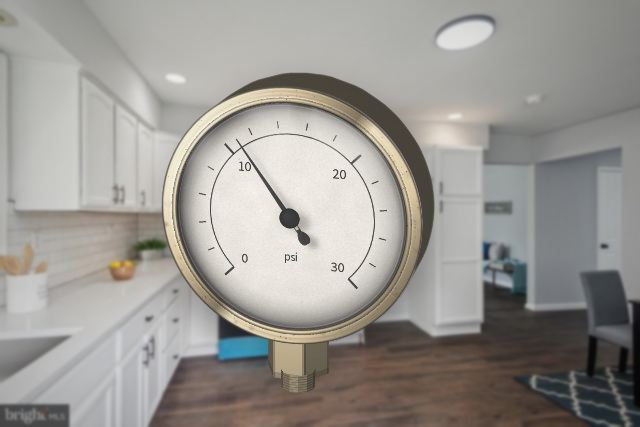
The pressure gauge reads 11 psi
